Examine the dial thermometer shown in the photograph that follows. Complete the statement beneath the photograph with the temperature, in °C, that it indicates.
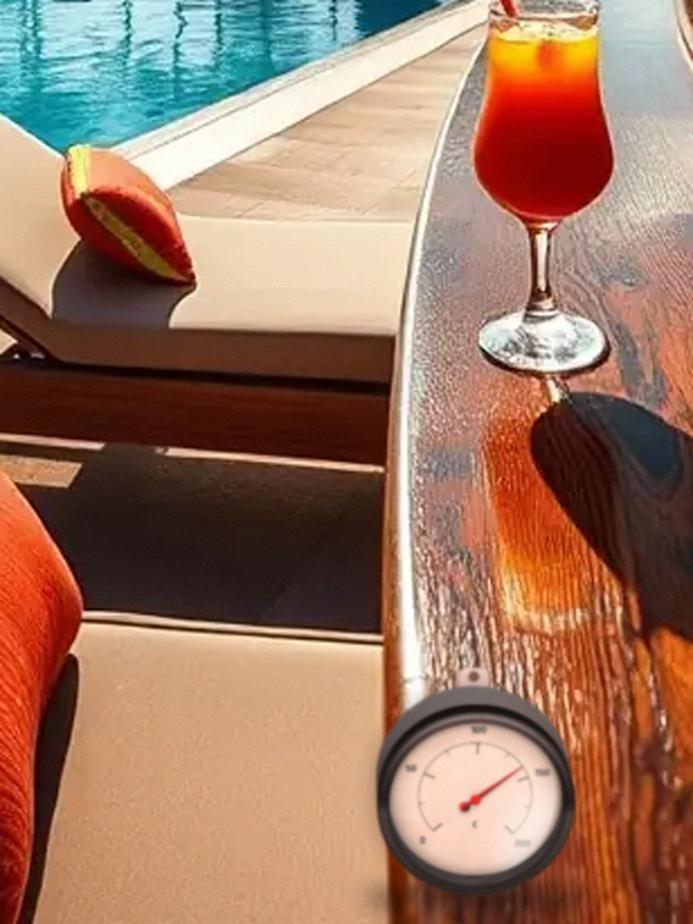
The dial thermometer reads 137.5 °C
